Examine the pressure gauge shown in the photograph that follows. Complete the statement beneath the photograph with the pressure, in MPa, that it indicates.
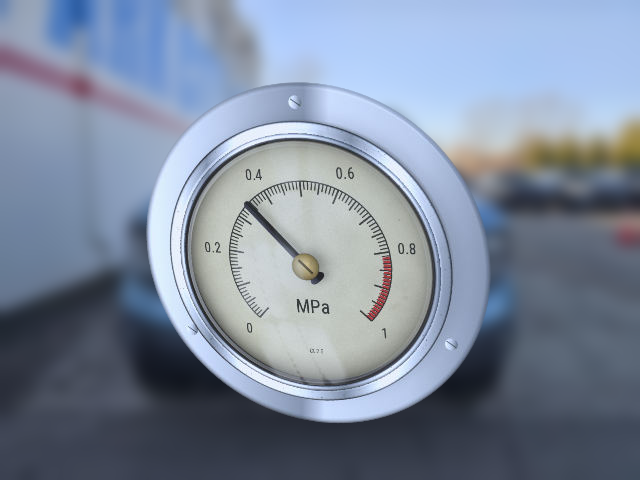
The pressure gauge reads 0.35 MPa
